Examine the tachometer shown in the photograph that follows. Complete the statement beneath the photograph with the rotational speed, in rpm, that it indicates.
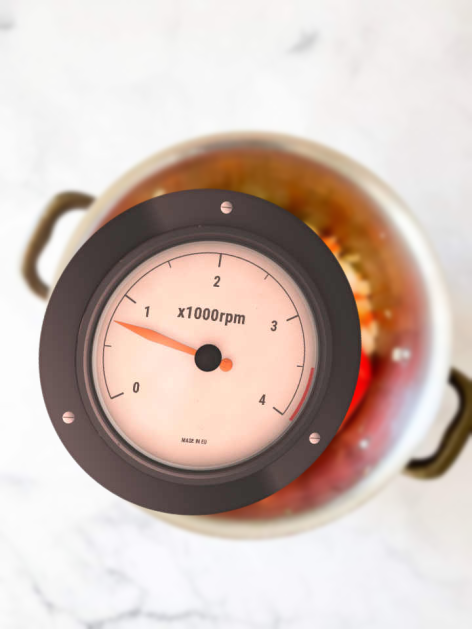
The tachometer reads 750 rpm
